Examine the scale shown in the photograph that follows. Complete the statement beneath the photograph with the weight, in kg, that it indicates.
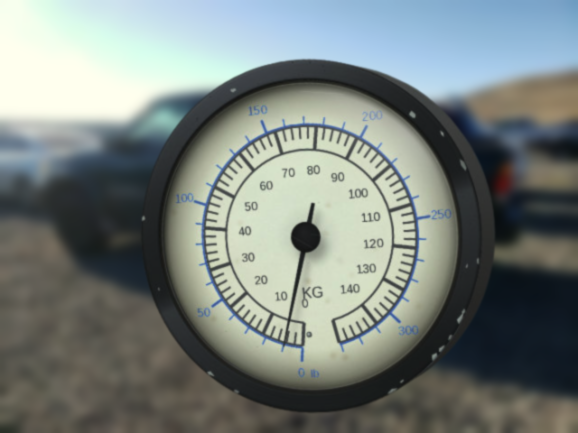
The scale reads 4 kg
